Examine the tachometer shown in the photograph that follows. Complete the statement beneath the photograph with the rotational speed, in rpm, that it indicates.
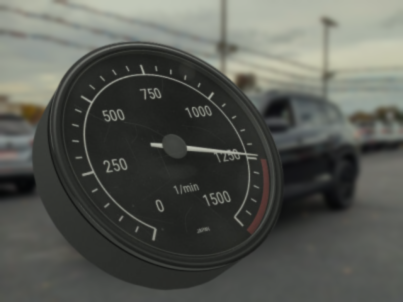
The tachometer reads 1250 rpm
